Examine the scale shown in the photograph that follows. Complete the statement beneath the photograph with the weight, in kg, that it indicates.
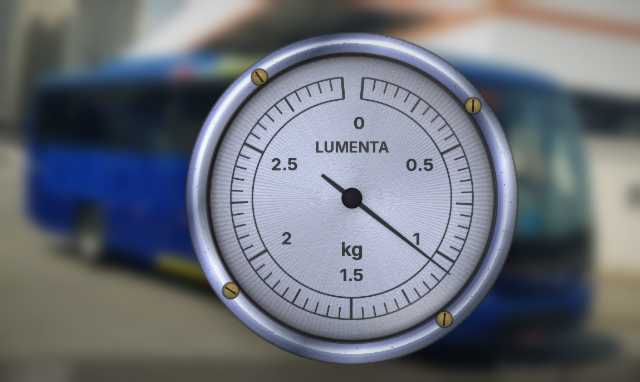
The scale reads 1.05 kg
